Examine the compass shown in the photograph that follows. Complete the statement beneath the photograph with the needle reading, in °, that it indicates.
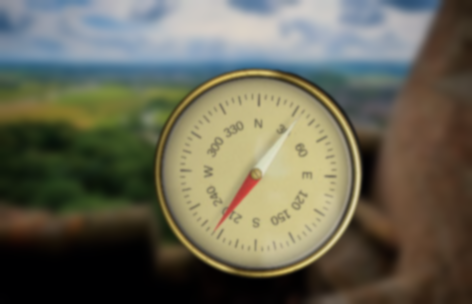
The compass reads 215 °
